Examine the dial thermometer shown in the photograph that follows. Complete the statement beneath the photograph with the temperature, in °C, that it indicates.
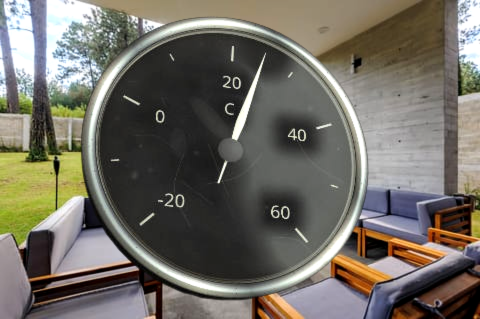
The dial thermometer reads 25 °C
